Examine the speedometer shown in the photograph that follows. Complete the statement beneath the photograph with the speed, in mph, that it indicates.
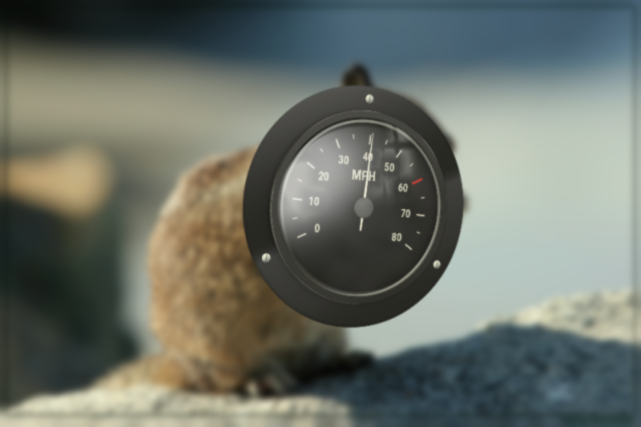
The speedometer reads 40 mph
